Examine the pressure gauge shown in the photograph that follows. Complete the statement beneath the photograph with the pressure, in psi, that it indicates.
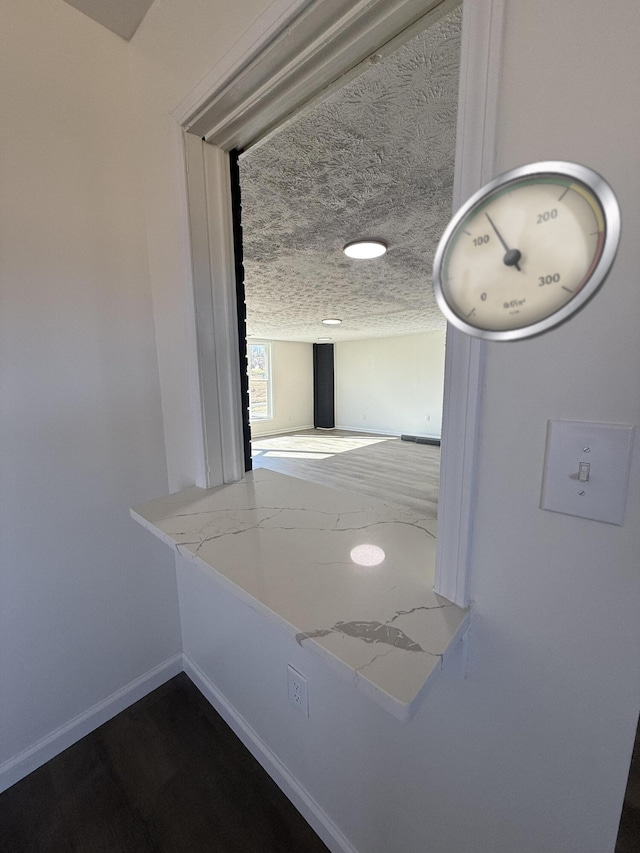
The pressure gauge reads 125 psi
